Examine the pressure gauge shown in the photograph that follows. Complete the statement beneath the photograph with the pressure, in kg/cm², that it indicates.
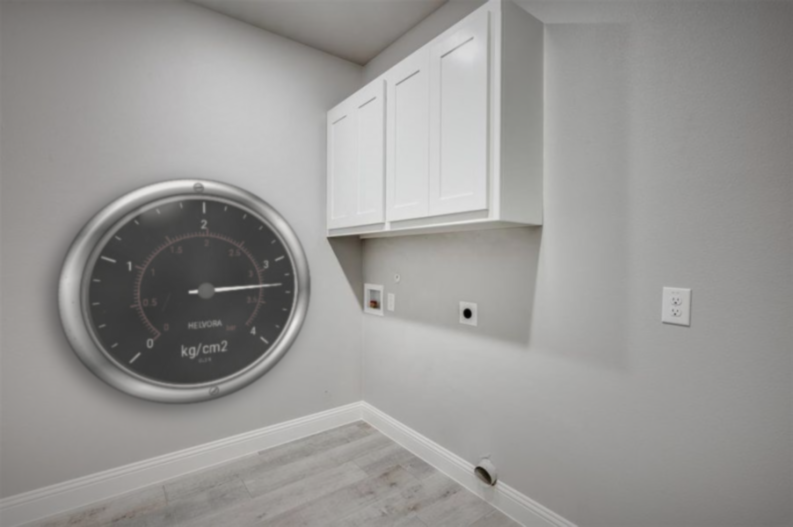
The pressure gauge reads 3.3 kg/cm²
